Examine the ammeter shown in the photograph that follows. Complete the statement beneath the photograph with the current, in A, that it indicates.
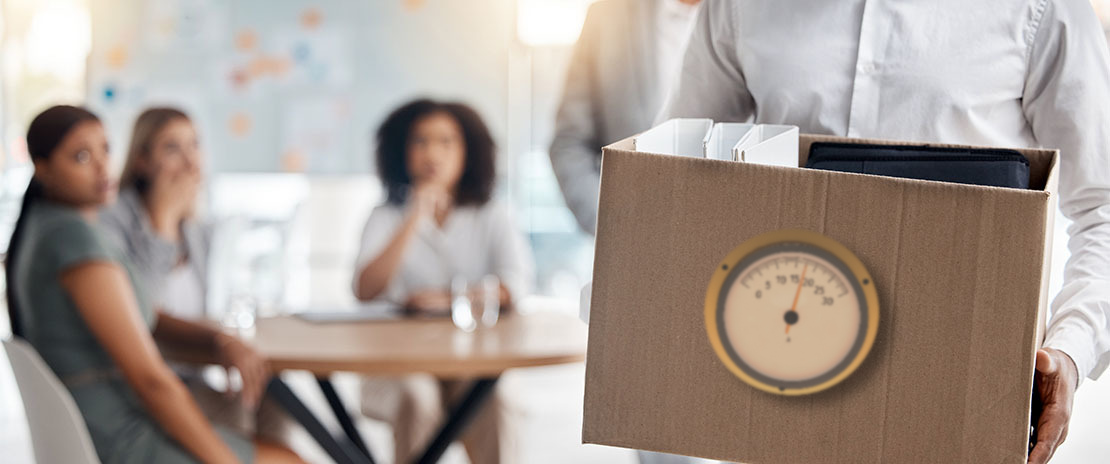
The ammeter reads 17.5 A
